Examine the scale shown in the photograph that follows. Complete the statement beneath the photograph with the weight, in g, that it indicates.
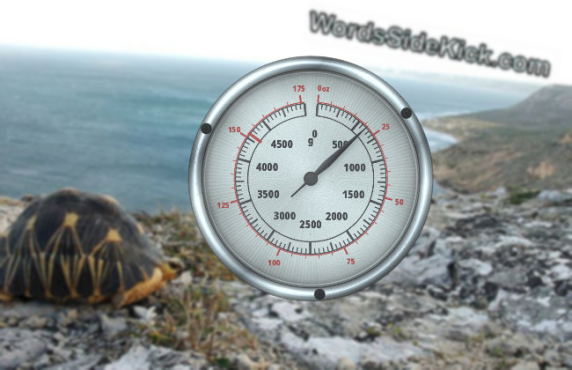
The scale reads 600 g
